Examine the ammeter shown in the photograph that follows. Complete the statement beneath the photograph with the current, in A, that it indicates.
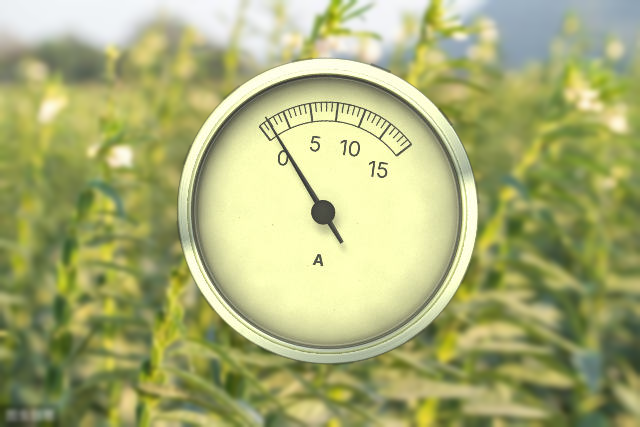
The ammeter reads 1 A
